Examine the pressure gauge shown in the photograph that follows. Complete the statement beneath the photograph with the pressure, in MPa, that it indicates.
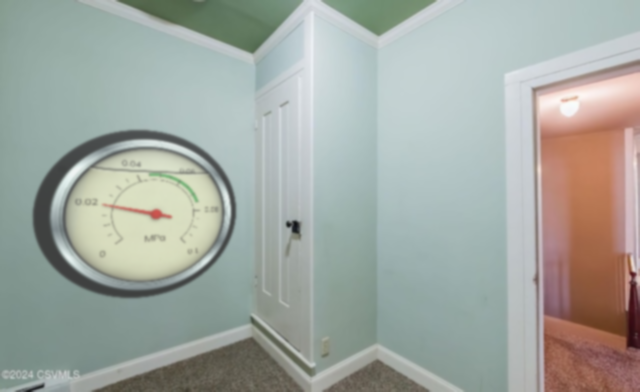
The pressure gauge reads 0.02 MPa
